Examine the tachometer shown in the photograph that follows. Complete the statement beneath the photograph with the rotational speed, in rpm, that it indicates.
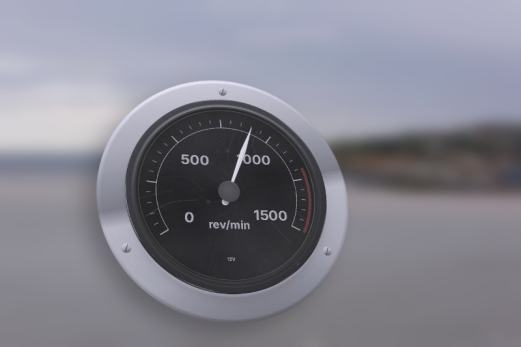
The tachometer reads 900 rpm
